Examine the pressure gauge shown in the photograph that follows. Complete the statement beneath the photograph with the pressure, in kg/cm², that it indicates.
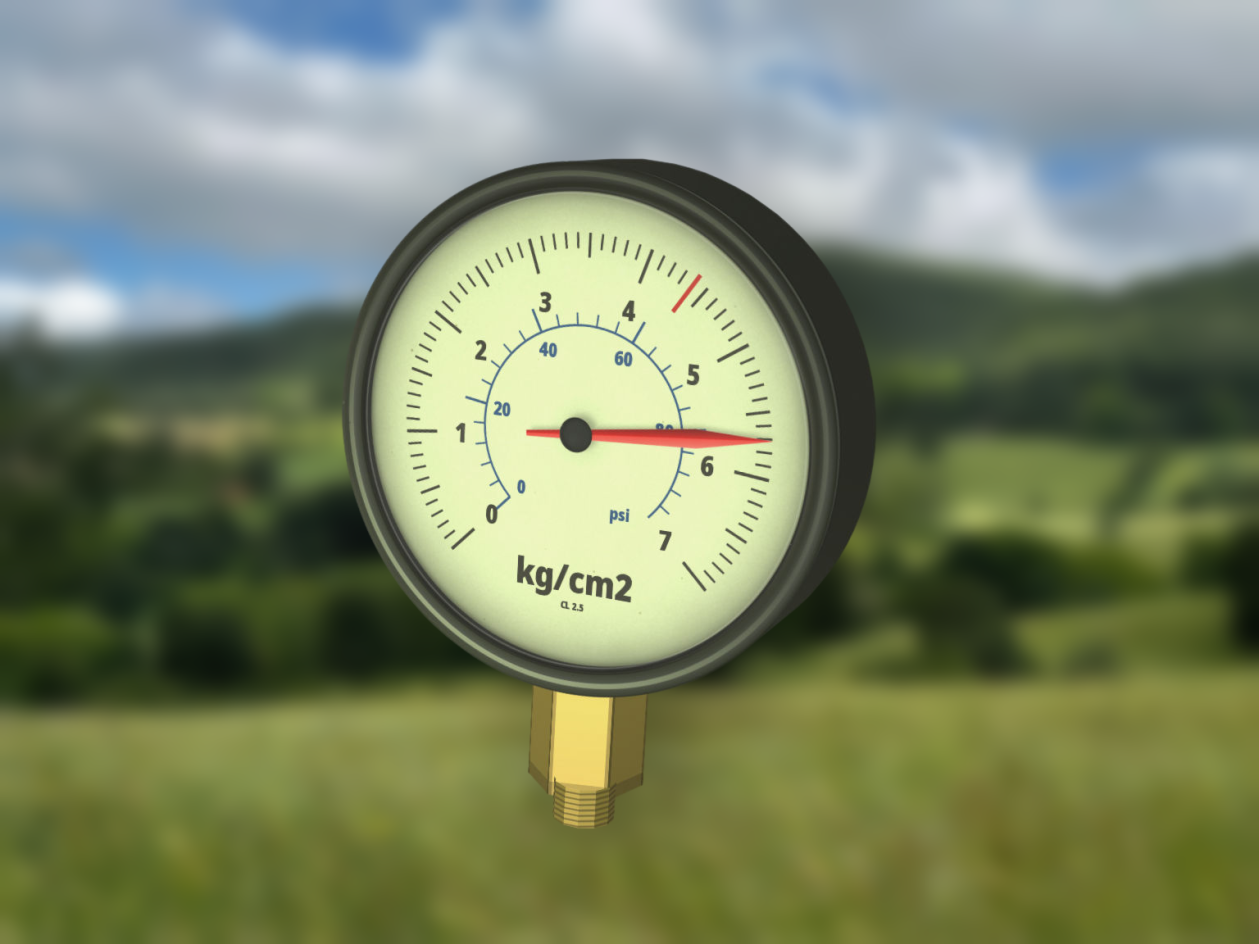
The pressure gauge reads 5.7 kg/cm²
